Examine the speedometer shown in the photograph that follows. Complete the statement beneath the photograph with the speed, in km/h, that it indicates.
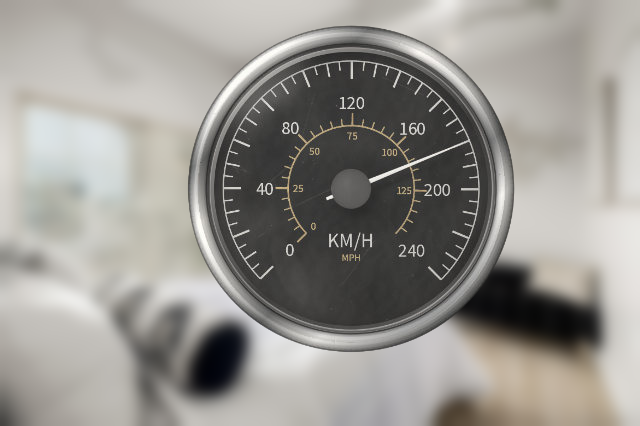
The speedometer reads 180 km/h
